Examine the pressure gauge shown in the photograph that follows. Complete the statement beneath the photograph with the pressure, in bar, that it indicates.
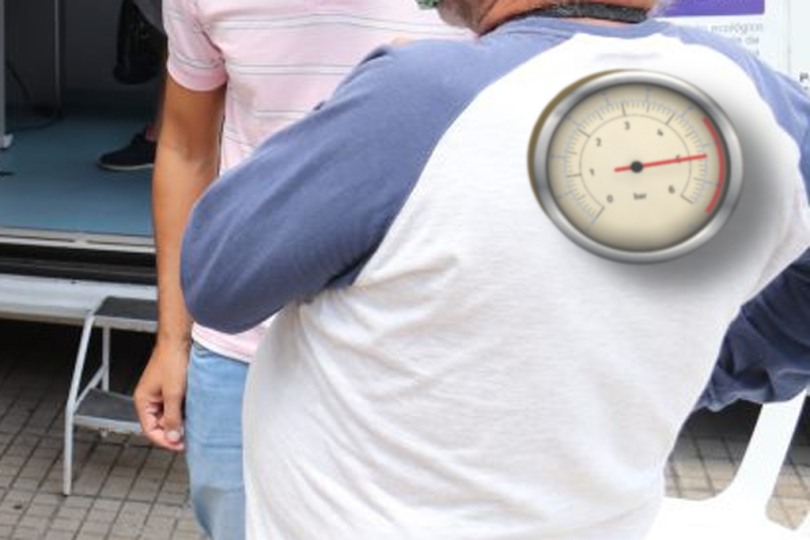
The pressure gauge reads 5 bar
